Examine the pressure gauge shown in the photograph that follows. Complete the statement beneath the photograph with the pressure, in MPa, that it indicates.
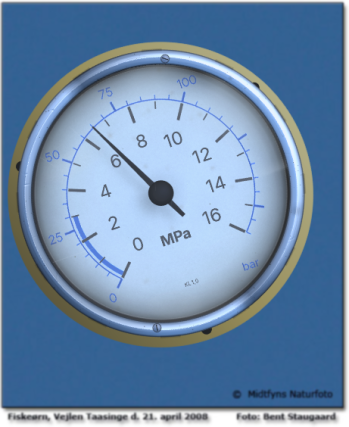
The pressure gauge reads 6.5 MPa
